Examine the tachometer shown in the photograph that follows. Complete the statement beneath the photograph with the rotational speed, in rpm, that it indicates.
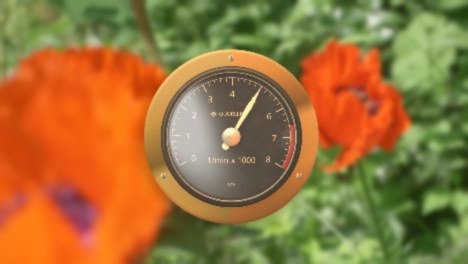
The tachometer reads 5000 rpm
